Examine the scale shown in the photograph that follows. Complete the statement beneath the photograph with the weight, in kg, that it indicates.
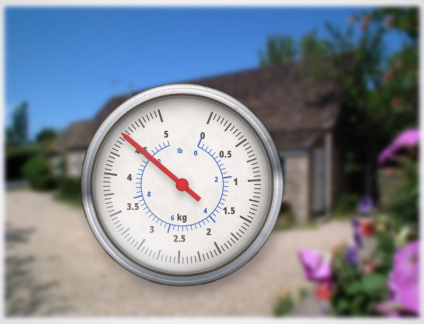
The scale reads 4.5 kg
